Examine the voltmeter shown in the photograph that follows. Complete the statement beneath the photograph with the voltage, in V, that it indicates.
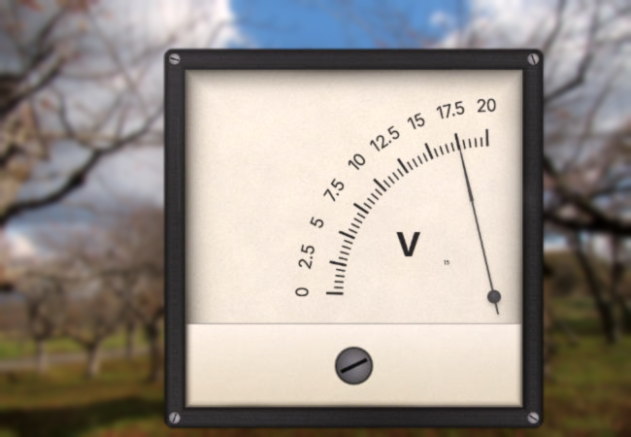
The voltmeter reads 17.5 V
